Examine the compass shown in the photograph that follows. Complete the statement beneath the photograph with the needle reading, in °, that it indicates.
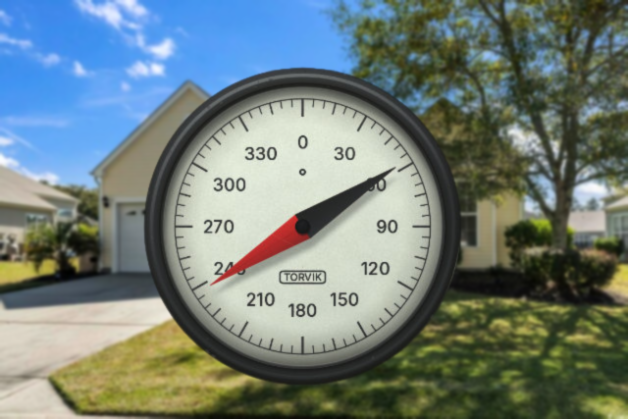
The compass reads 237.5 °
